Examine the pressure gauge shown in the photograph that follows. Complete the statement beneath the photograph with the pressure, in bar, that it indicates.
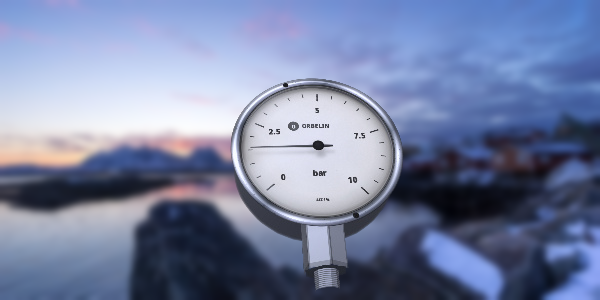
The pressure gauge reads 1.5 bar
